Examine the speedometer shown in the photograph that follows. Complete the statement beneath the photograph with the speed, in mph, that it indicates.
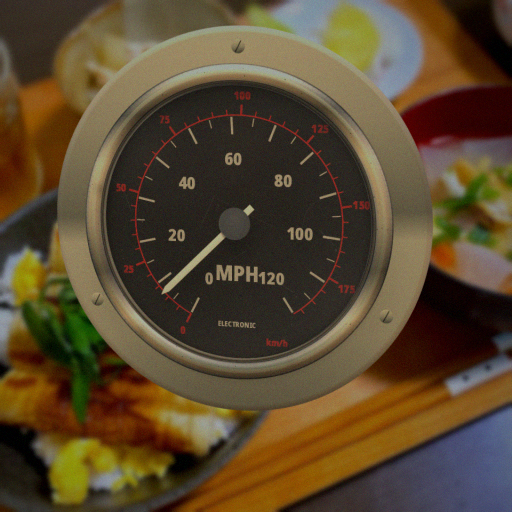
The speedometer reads 7.5 mph
